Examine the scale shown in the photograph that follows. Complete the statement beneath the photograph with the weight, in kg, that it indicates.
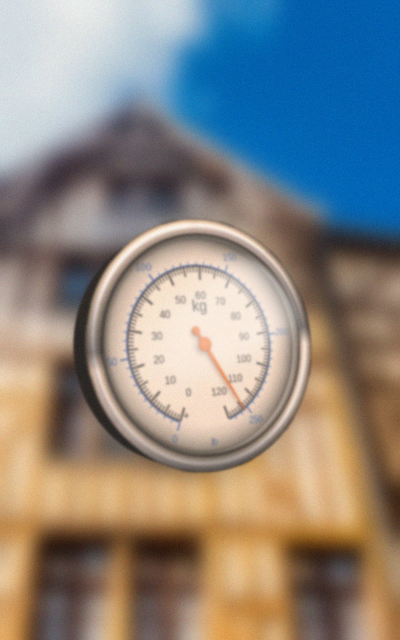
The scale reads 115 kg
